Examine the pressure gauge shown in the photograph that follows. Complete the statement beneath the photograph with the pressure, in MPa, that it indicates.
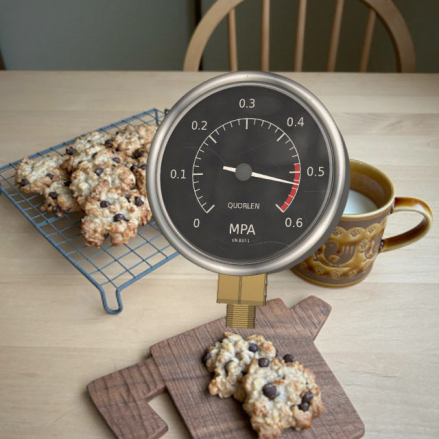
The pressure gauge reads 0.53 MPa
